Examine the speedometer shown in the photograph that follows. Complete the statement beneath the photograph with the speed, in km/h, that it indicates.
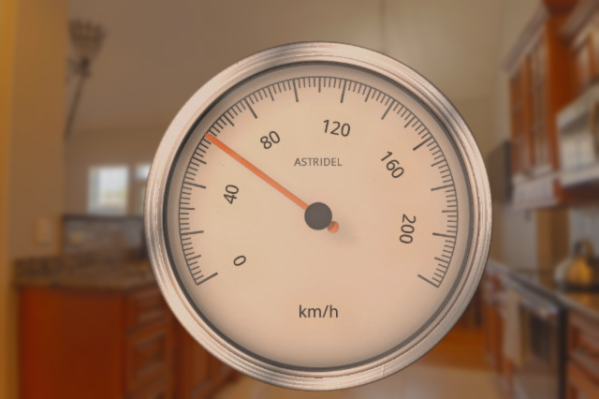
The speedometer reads 60 km/h
